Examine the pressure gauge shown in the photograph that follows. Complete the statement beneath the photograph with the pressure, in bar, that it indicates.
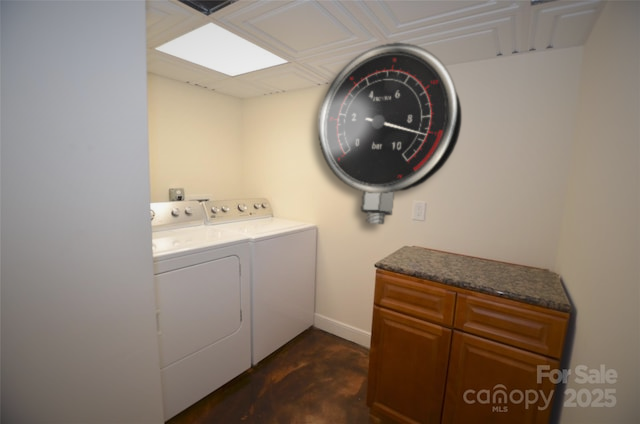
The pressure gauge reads 8.75 bar
